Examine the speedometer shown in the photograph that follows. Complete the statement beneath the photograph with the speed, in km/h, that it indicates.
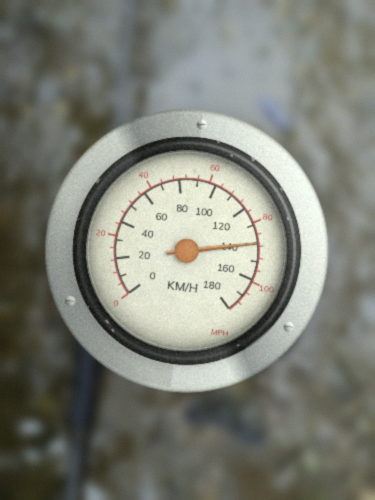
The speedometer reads 140 km/h
